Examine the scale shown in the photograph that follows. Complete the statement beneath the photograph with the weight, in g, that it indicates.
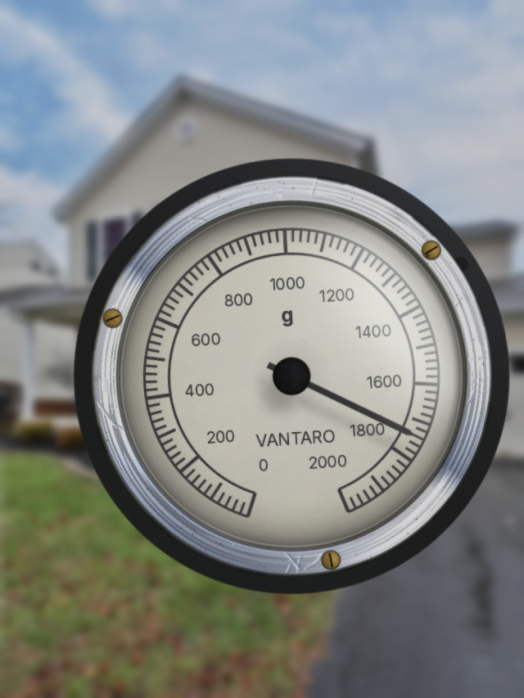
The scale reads 1740 g
